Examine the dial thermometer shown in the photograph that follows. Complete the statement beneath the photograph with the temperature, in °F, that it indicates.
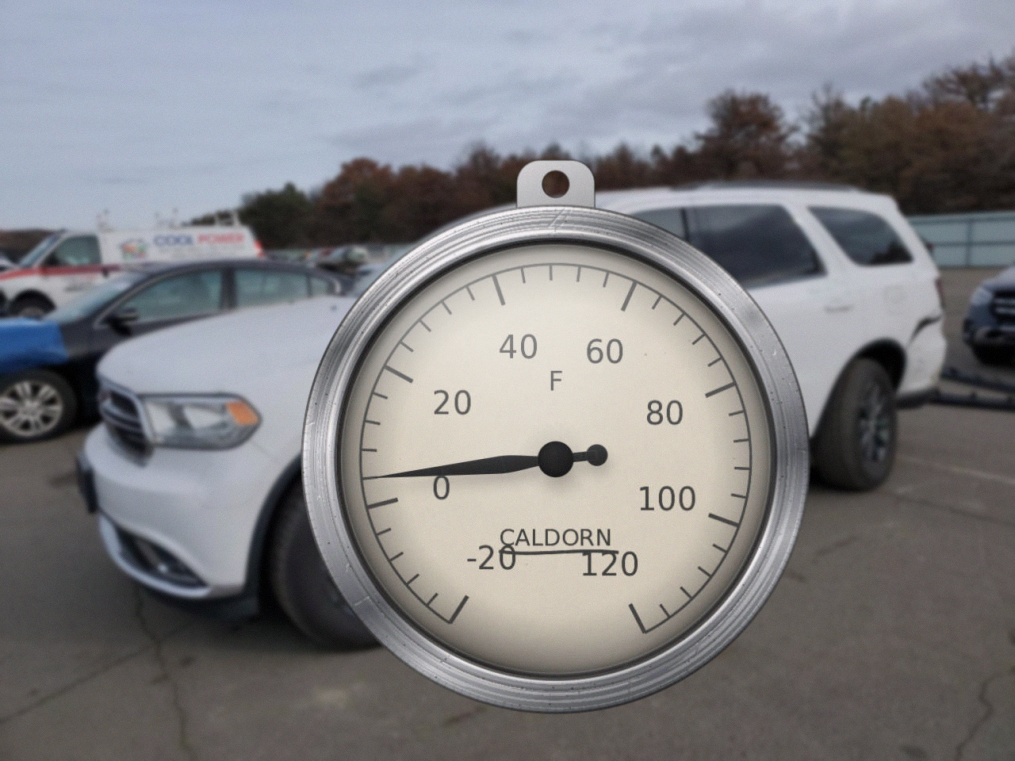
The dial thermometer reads 4 °F
